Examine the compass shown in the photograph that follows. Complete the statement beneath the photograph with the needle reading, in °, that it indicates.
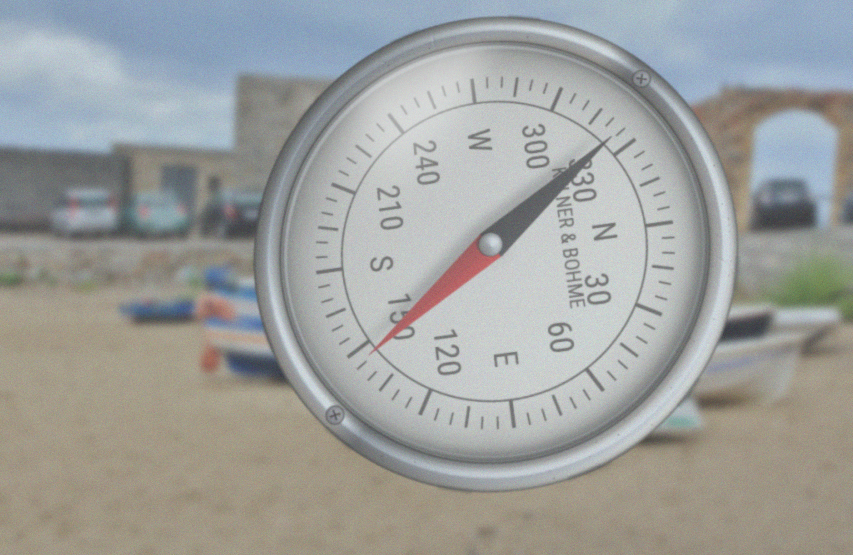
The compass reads 145 °
